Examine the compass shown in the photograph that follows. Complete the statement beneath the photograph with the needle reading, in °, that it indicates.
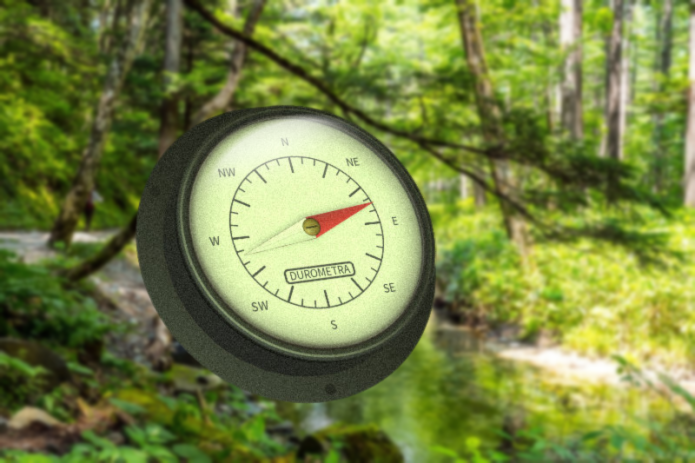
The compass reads 75 °
